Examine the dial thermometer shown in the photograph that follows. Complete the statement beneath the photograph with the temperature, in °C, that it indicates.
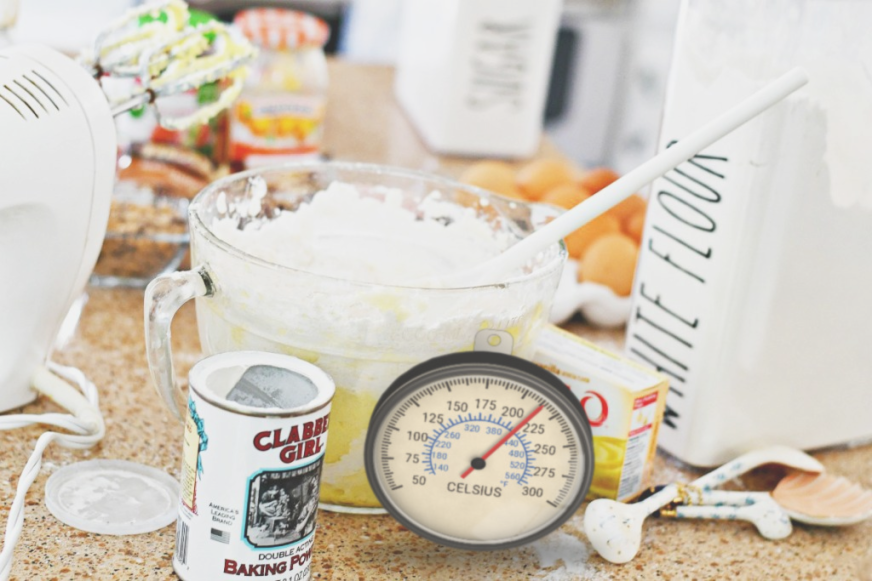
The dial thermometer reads 212.5 °C
